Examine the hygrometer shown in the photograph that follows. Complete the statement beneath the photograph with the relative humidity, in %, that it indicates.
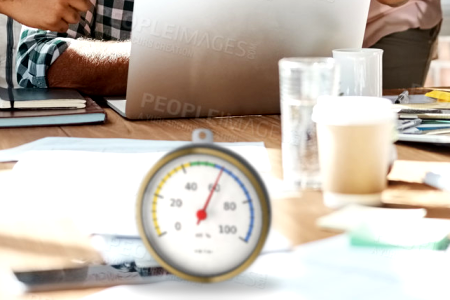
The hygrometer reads 60 %
